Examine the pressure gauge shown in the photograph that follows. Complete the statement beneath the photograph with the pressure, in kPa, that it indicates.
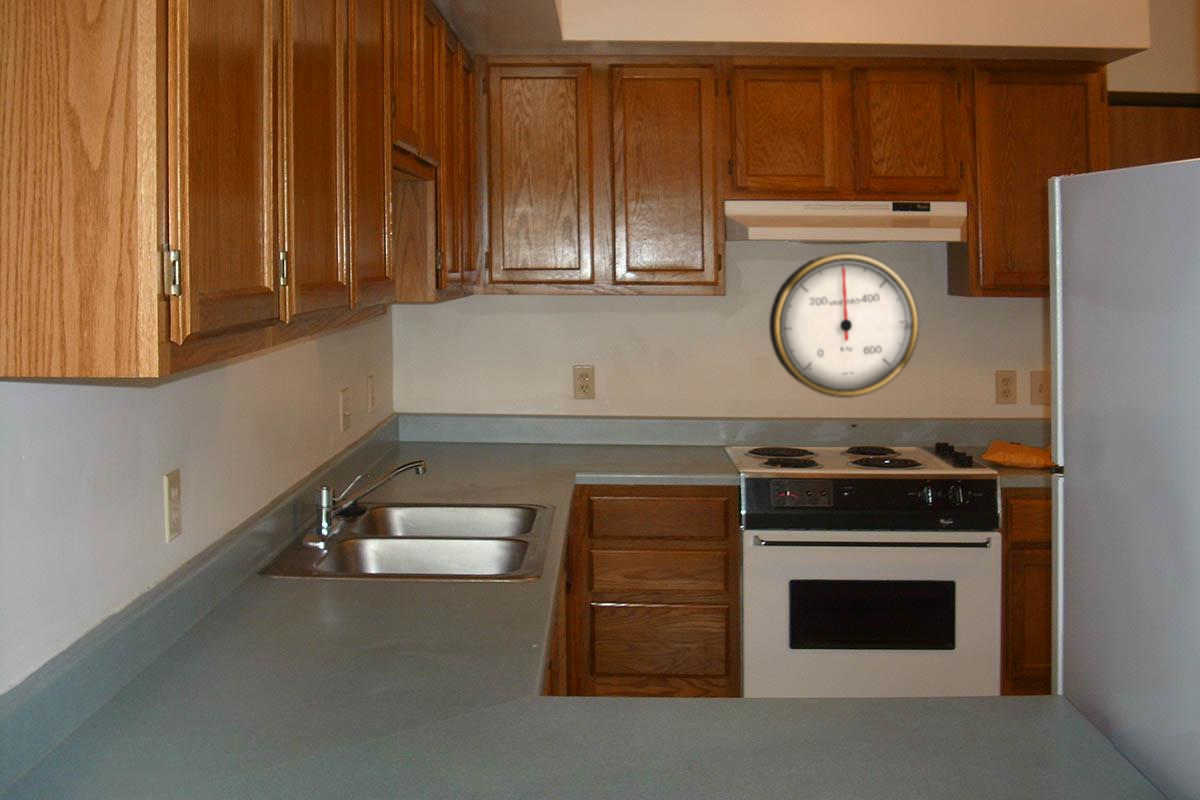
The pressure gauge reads 300 kPa
